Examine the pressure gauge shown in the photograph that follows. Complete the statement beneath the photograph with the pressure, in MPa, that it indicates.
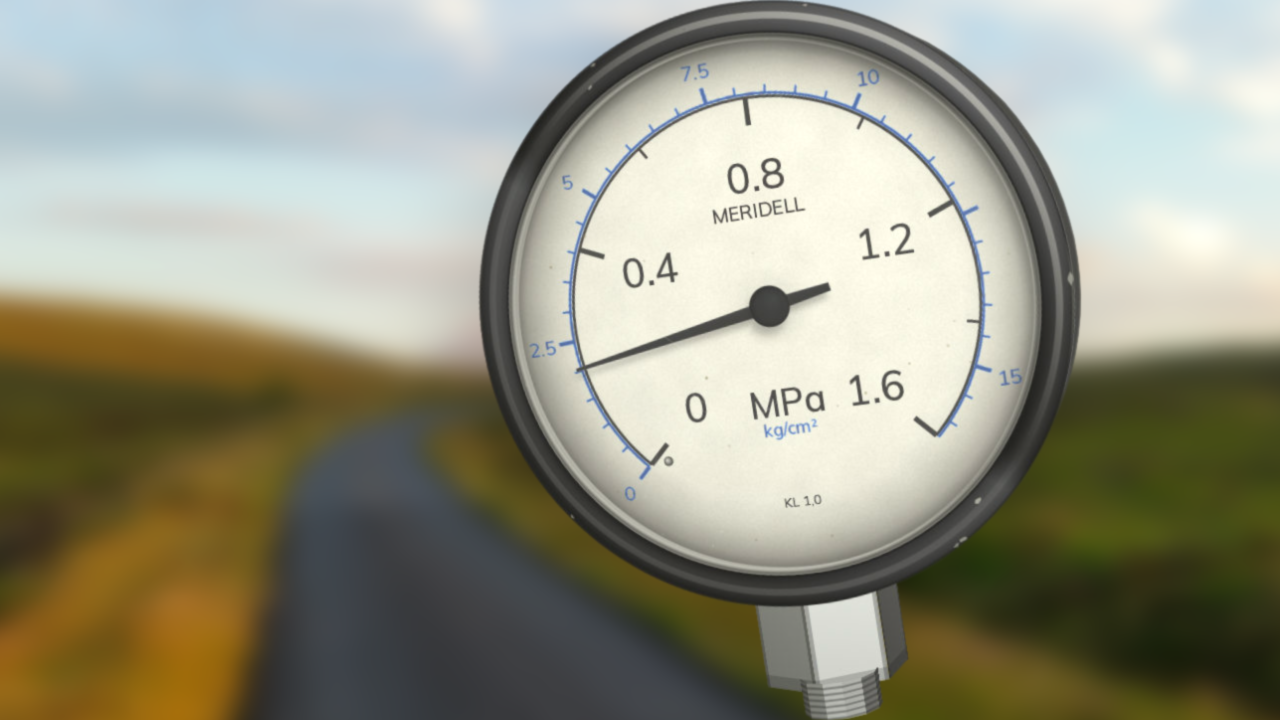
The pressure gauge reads 0.2 MPa
